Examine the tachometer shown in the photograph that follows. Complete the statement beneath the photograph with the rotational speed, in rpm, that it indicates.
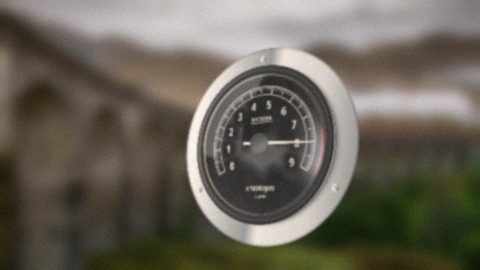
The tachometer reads 8000 rpm
